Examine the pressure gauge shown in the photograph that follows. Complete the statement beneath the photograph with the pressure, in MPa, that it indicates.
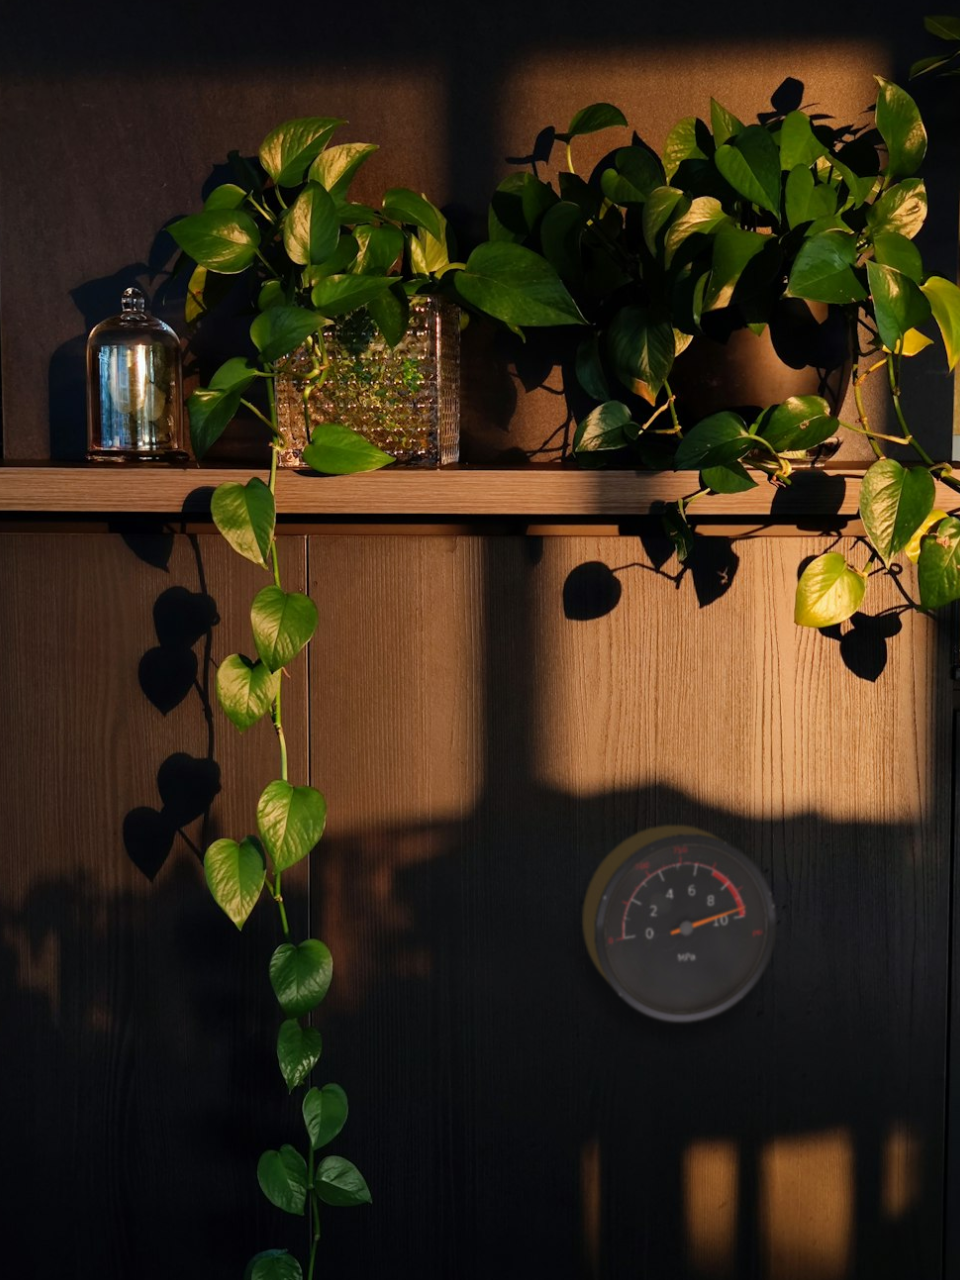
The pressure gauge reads 9.5 MPa
